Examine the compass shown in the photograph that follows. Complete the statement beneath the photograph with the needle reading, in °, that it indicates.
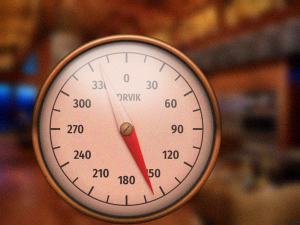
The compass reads 157.5 °
